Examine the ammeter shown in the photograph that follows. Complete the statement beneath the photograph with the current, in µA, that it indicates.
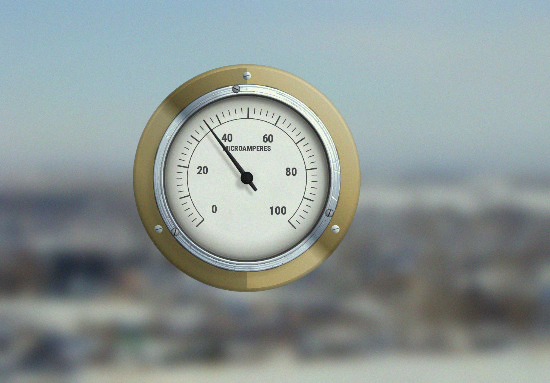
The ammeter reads 36 µA
